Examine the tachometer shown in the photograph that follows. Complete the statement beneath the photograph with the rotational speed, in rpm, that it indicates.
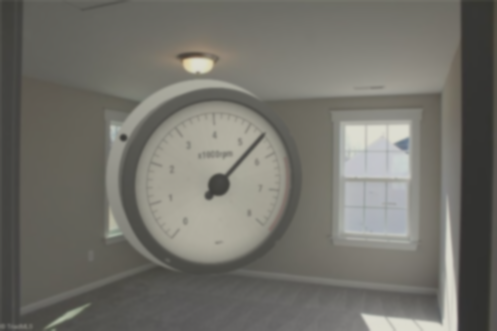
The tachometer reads 5400 rpm
